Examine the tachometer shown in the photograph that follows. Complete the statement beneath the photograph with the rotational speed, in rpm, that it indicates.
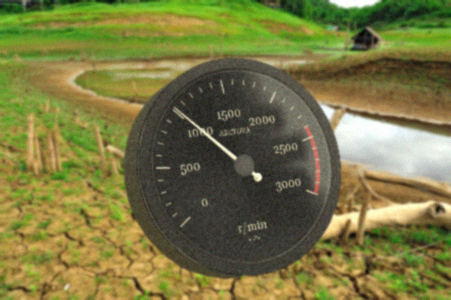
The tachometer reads 1000 rpm
